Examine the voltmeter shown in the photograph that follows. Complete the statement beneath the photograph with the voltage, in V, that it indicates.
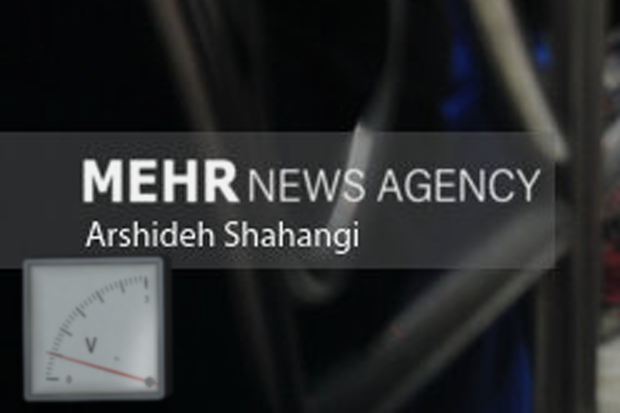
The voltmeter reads 0.5 V
